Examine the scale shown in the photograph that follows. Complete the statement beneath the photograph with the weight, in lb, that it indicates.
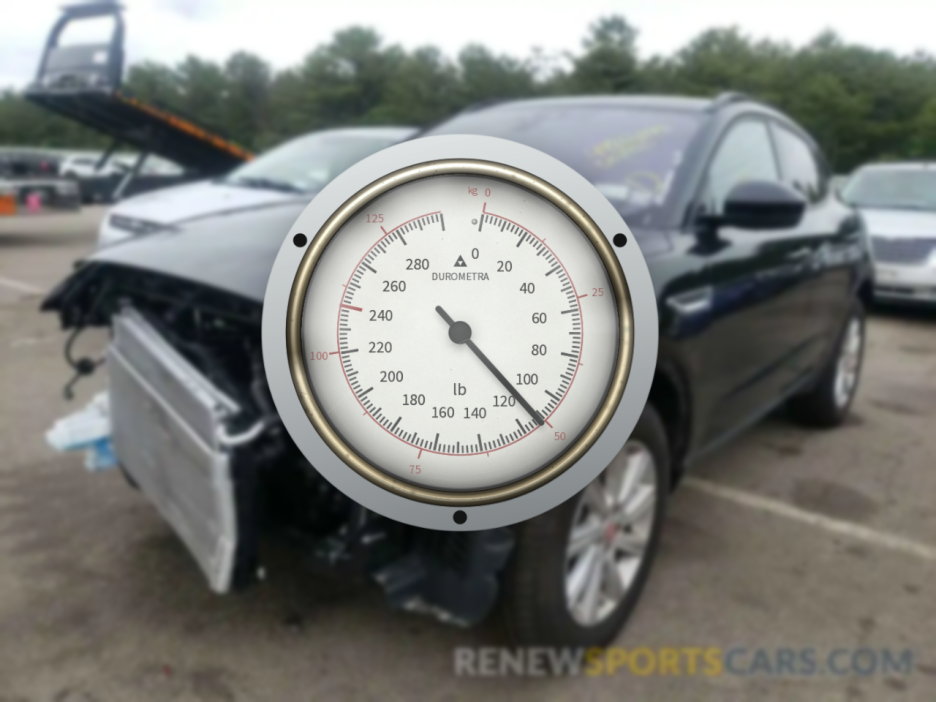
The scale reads 112 lb
